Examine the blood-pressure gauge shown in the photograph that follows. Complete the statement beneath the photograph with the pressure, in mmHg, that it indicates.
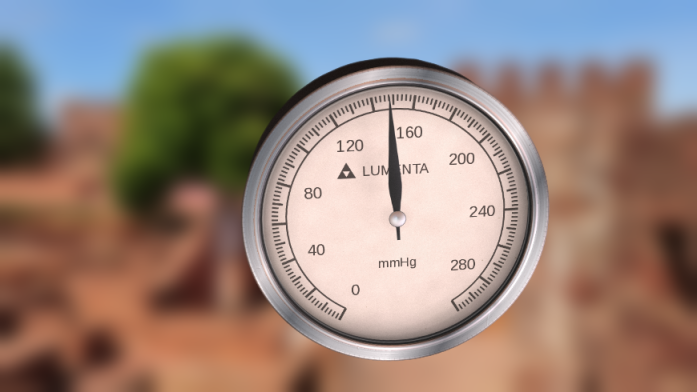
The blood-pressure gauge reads 148 mmHg
